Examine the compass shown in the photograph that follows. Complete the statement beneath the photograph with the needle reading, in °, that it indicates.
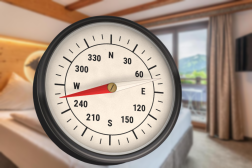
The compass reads 255 °
